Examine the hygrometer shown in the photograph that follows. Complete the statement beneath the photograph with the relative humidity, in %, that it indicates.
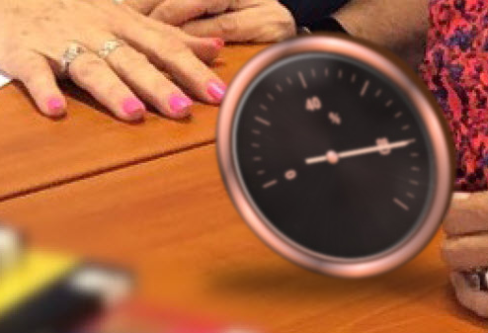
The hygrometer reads 80 %
